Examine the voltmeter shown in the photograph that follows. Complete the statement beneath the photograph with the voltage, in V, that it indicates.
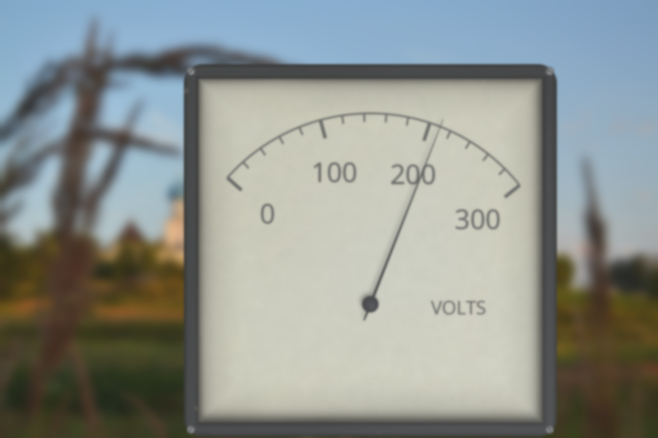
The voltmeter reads 210 V
